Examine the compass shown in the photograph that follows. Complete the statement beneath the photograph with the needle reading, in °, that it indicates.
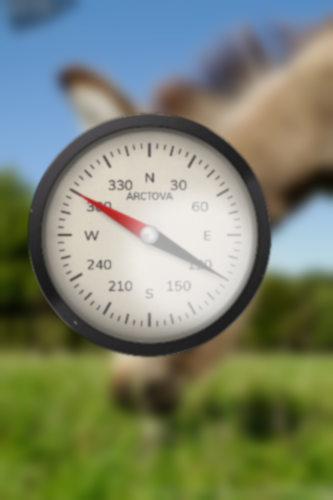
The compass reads 300 °
